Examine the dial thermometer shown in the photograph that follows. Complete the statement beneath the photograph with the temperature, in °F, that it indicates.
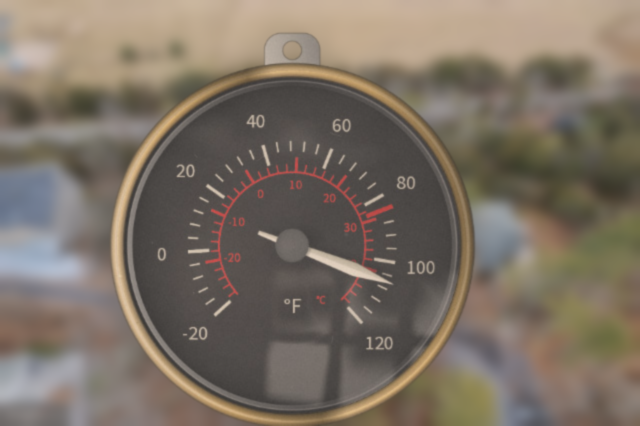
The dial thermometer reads 106 °F
